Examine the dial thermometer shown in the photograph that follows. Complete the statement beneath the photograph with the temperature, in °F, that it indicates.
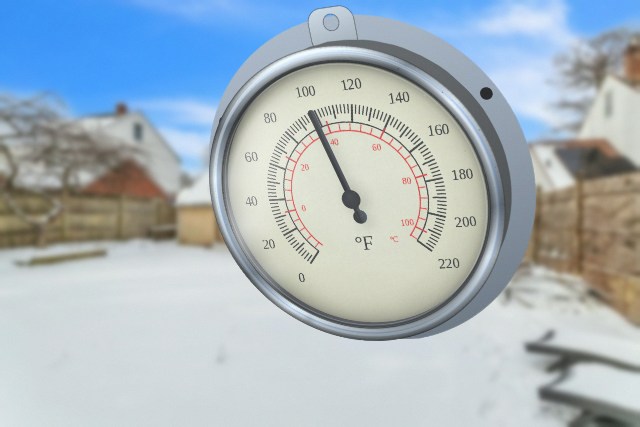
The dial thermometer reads 100 °F
